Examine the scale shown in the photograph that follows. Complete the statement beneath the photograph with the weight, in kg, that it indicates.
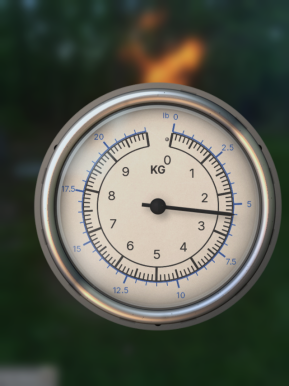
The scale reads 2.5 kg
